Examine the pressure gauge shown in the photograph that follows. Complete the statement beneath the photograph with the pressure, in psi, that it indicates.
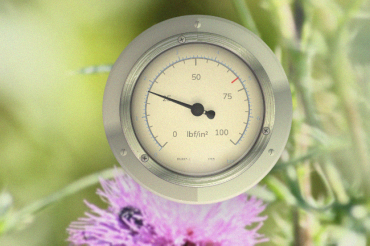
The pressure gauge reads 25 psi
